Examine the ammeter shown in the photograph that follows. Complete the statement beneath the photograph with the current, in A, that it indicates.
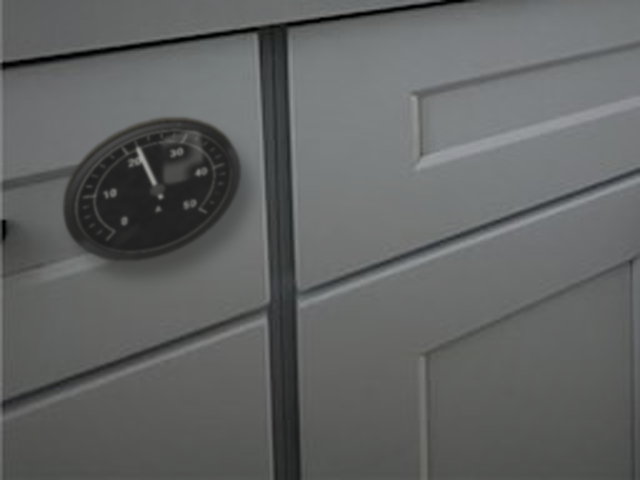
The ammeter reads 22 A
